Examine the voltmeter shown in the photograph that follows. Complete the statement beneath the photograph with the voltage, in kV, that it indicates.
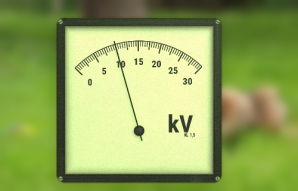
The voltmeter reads 10 kV
